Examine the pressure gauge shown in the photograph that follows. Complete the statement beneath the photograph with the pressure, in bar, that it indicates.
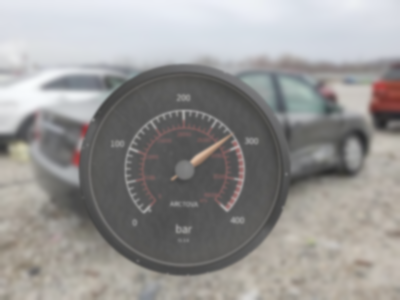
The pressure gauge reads 280 bar
